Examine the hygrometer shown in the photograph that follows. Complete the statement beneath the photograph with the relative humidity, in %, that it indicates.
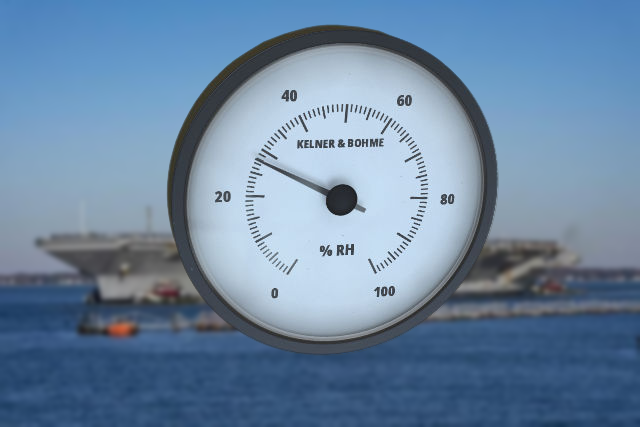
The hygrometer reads 28 %
